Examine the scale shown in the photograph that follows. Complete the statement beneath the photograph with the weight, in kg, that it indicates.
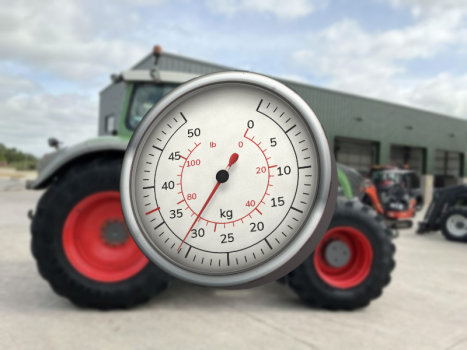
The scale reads 31 kg
